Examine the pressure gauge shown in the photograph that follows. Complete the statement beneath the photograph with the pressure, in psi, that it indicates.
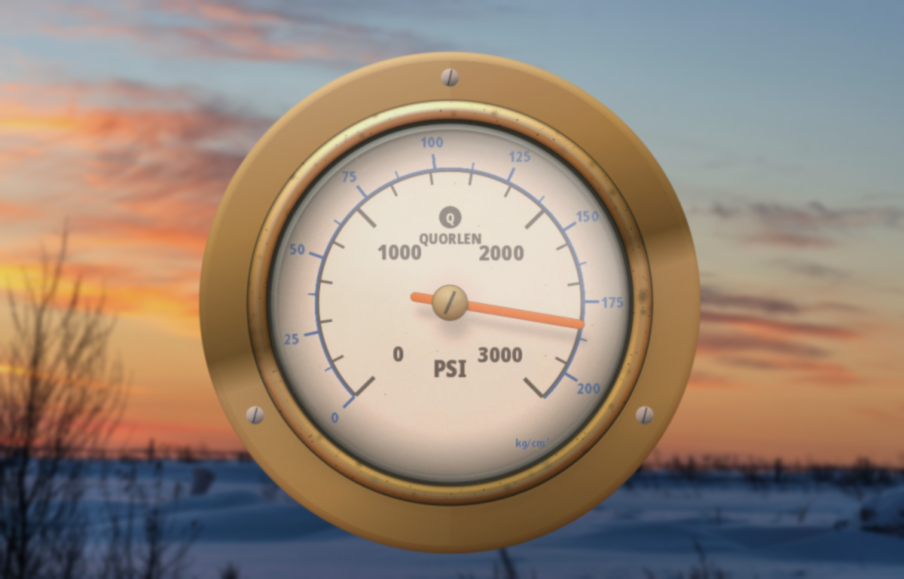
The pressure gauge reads 2600 psi
